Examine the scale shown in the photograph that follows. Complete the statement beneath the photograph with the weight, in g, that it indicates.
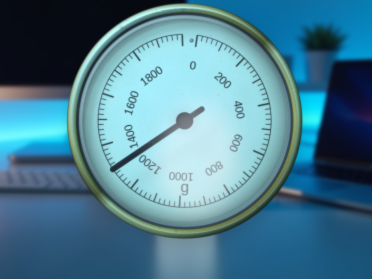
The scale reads 1300 g
